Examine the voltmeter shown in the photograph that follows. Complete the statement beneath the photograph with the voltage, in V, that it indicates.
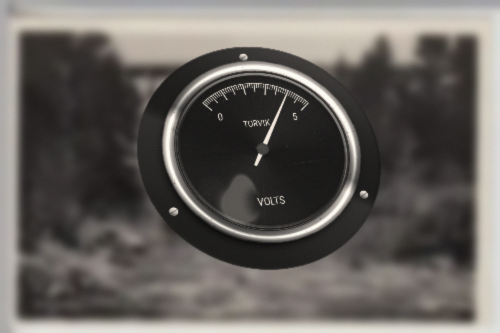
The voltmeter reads 4 V
